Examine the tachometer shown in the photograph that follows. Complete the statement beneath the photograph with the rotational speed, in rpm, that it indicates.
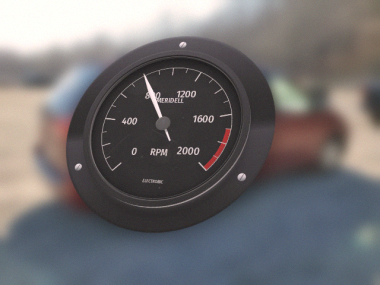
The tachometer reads 800 rpm
